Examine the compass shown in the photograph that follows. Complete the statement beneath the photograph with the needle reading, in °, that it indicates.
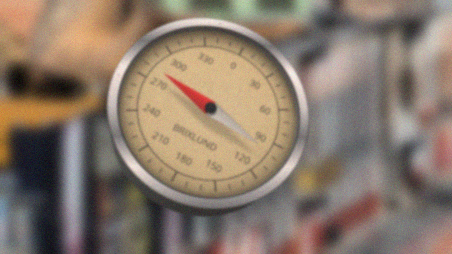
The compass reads 280 °
